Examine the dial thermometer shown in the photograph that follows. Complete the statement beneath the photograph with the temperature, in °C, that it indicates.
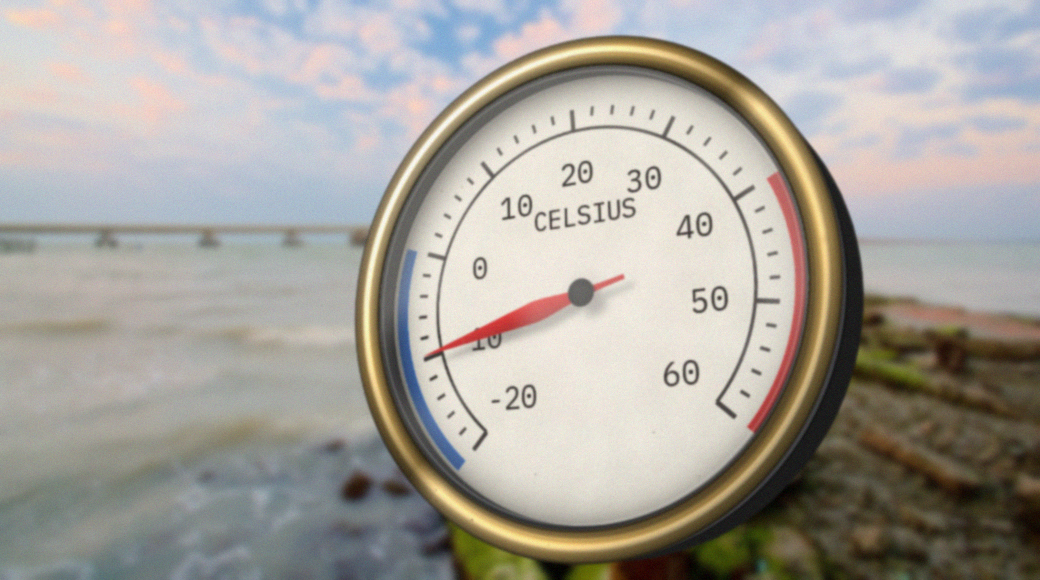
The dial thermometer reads -10 °C
